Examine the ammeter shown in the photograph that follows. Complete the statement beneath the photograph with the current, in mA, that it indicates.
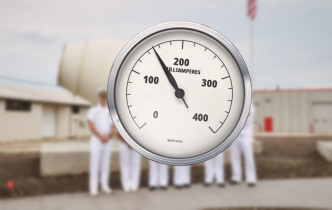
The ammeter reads 150 mA
